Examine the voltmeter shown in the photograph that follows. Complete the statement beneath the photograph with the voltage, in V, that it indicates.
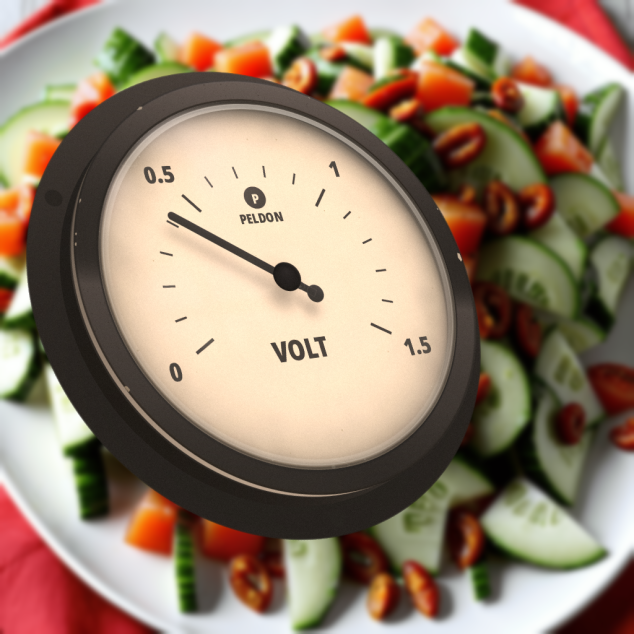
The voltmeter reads 0.4 V
